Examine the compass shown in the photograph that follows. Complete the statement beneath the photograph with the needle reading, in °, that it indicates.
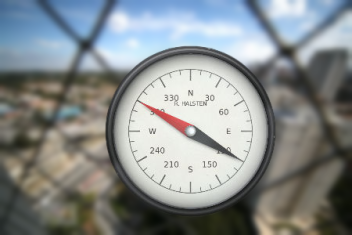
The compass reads 300 °
